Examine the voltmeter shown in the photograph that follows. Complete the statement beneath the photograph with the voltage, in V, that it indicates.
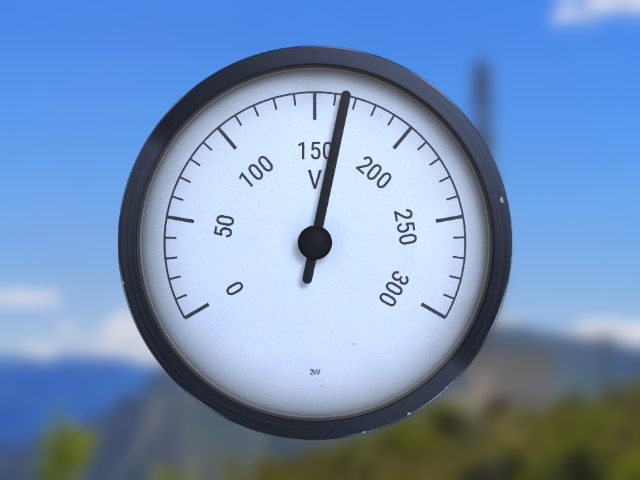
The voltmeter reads 165 V
